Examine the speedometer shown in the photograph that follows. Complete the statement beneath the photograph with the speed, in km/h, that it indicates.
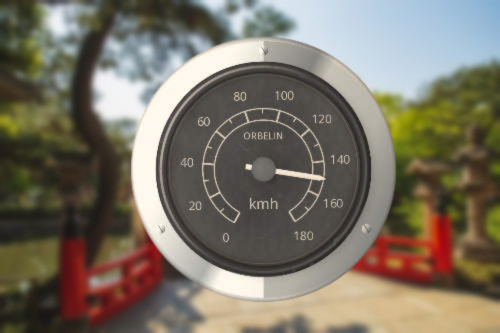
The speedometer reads 150 km/h
